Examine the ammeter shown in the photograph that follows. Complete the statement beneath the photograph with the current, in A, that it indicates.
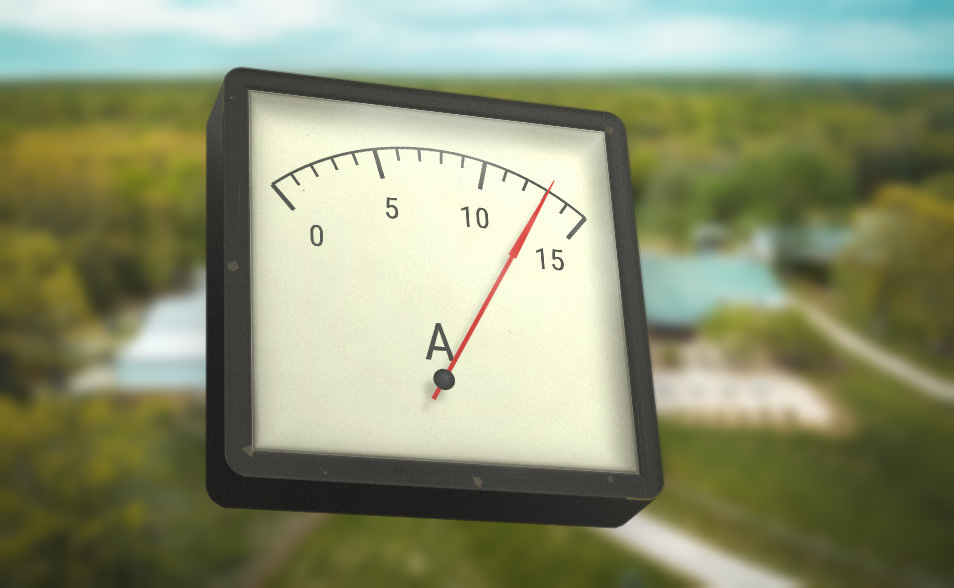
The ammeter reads 13 A
